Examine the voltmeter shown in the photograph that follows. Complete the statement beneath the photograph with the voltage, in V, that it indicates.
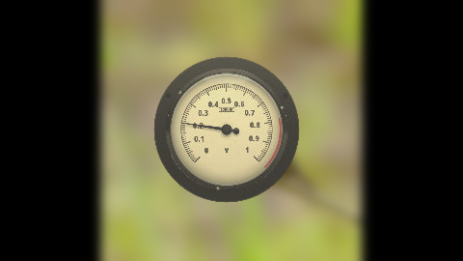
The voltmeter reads 0.2 V
